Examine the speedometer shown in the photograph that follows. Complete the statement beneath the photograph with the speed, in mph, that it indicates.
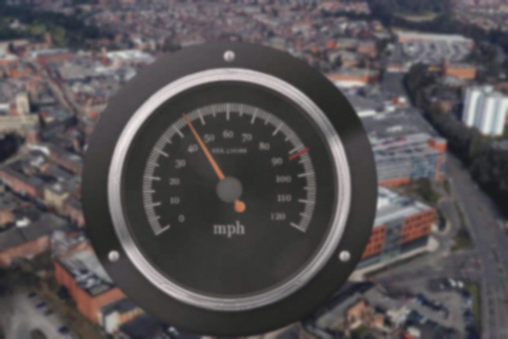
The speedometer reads 45 mph
